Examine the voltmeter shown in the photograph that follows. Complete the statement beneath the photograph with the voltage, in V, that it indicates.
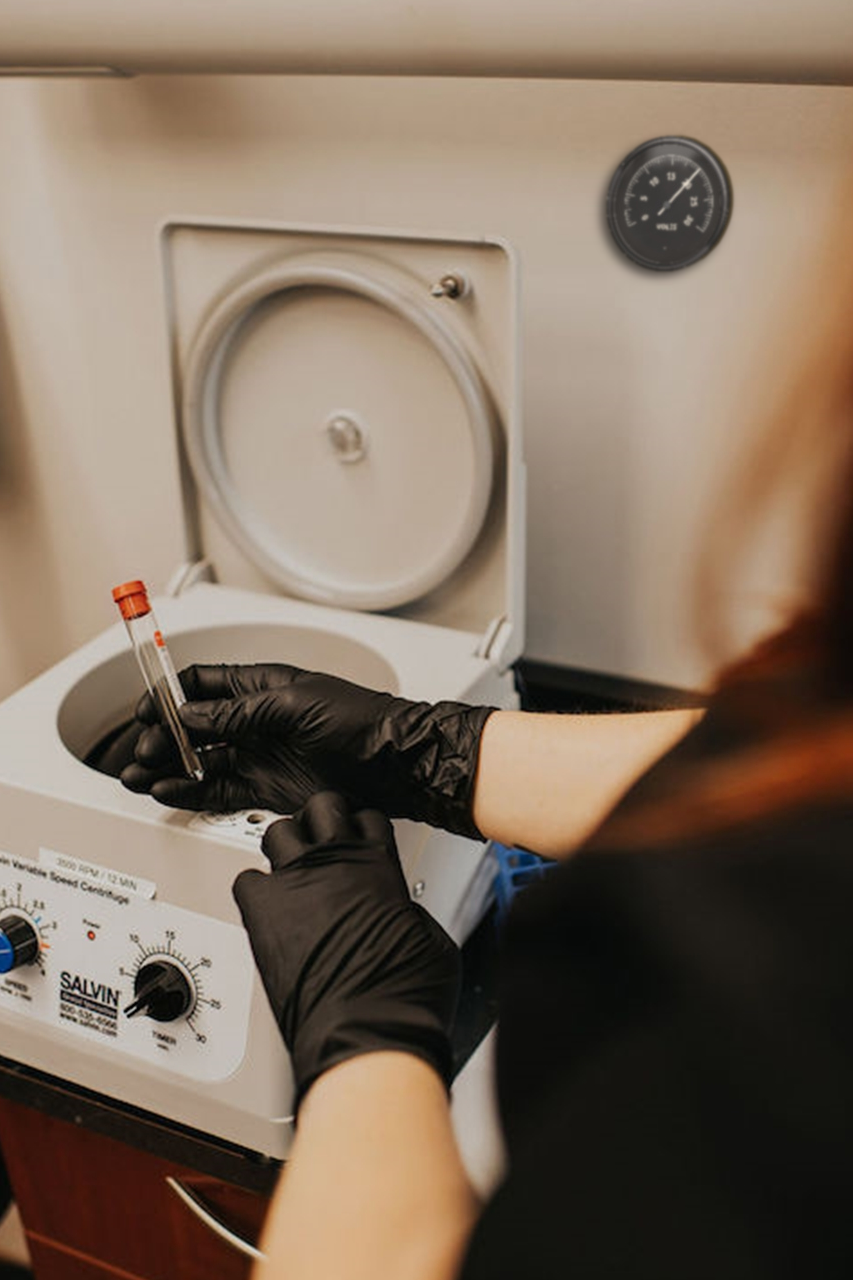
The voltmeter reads 20 V
